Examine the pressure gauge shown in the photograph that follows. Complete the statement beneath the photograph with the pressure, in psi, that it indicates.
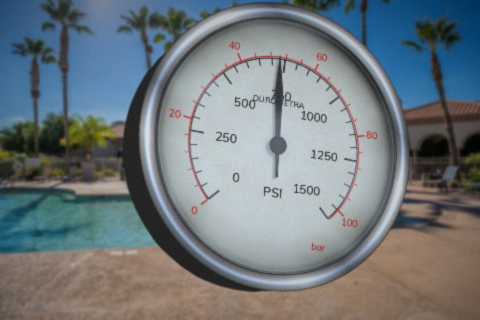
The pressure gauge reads 725 psi
